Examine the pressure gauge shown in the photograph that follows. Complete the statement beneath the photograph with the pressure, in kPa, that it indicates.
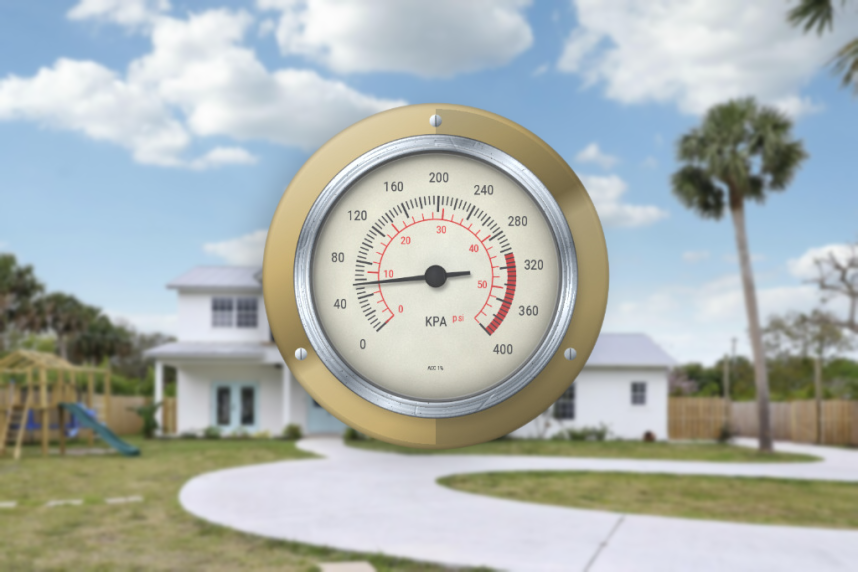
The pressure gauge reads 55 kPa
